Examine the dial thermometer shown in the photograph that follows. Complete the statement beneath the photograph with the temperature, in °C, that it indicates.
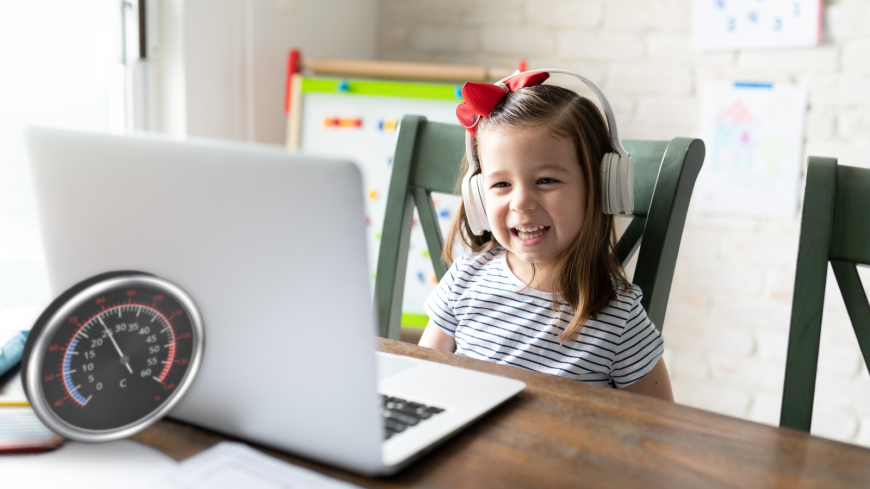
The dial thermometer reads 25 °C
